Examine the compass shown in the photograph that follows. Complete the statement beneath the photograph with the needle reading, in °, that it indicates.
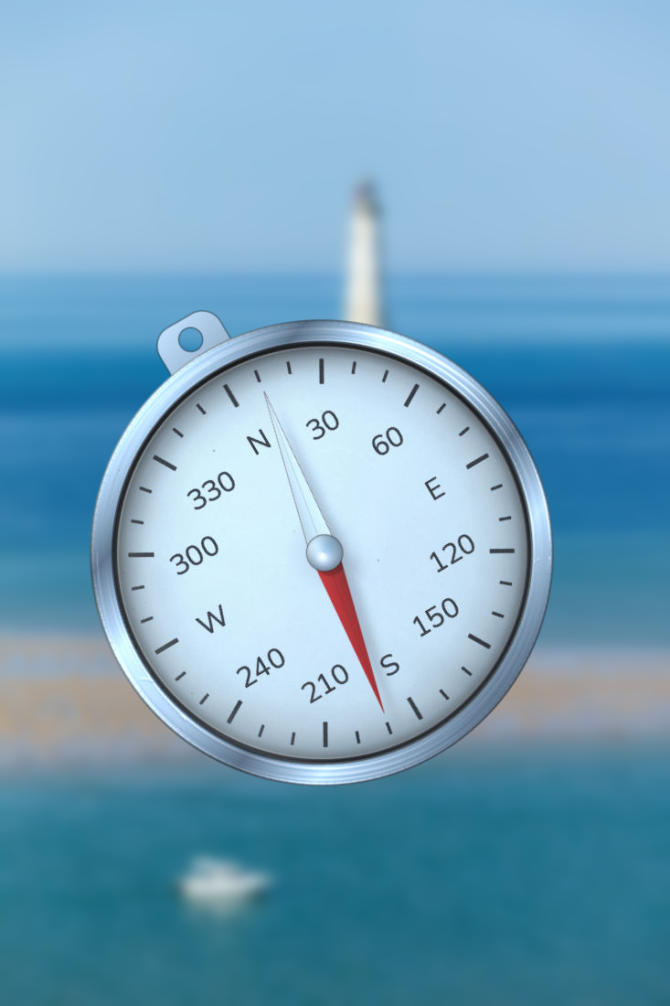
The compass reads 190 °
